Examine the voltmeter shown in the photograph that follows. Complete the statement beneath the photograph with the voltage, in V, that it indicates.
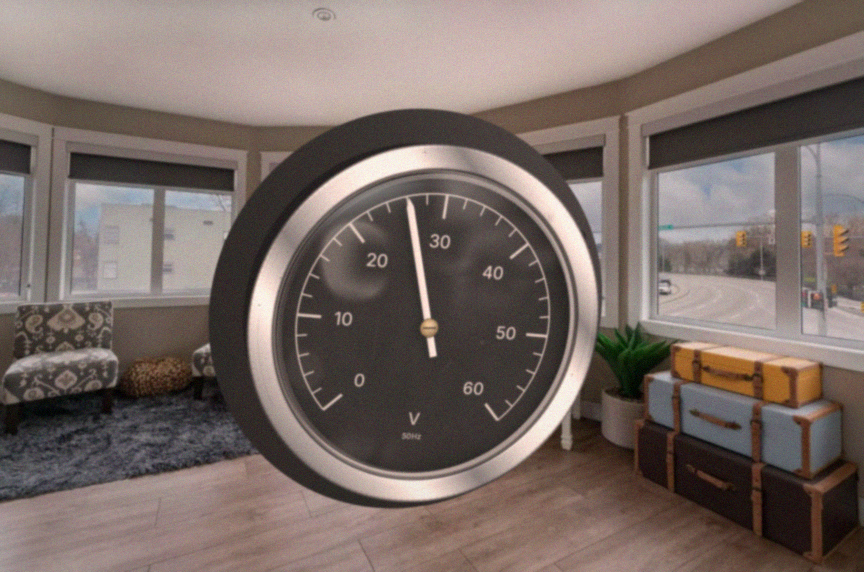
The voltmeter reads 26 V
